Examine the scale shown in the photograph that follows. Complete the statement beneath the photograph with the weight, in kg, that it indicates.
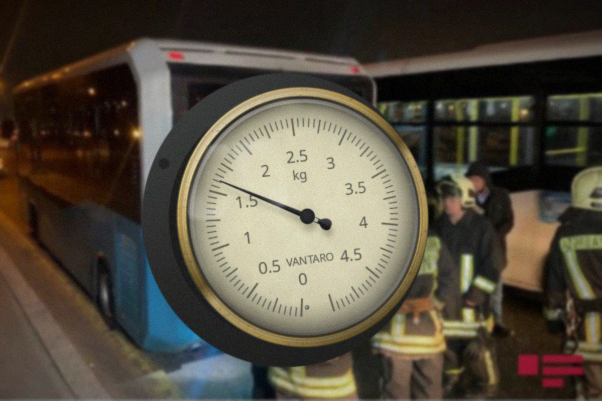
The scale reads 1.6 kg
